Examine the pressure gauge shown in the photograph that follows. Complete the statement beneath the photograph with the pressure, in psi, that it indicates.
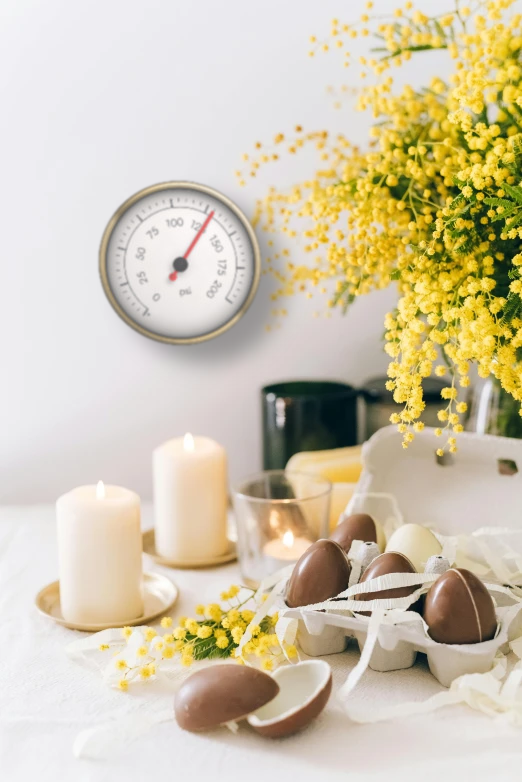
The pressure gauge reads 130 psi
